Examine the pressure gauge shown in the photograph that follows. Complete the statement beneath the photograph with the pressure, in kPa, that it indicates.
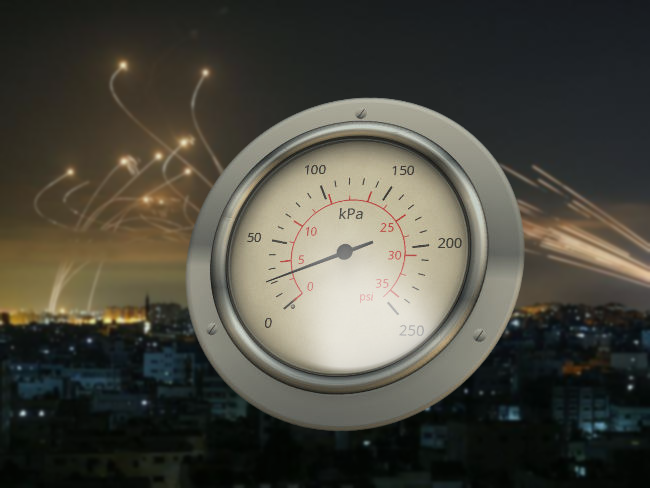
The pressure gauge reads 20 kPa
